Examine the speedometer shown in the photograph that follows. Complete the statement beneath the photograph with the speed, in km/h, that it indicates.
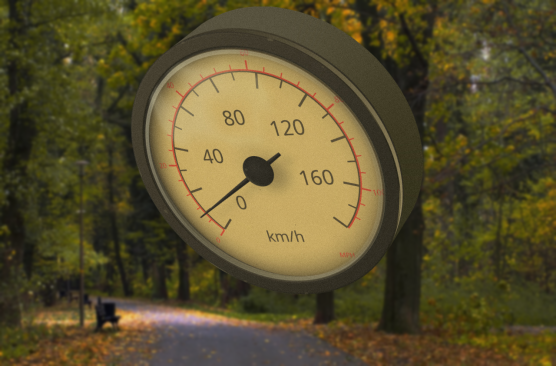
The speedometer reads 10 km/h
